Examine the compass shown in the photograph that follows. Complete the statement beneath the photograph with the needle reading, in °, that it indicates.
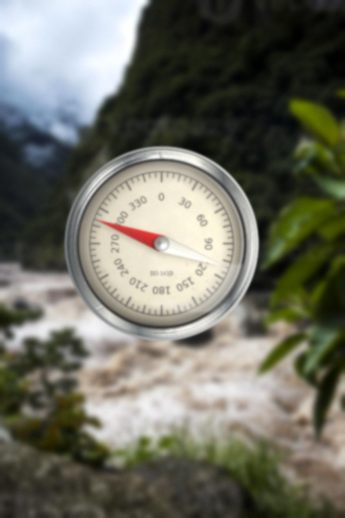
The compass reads 290 °
